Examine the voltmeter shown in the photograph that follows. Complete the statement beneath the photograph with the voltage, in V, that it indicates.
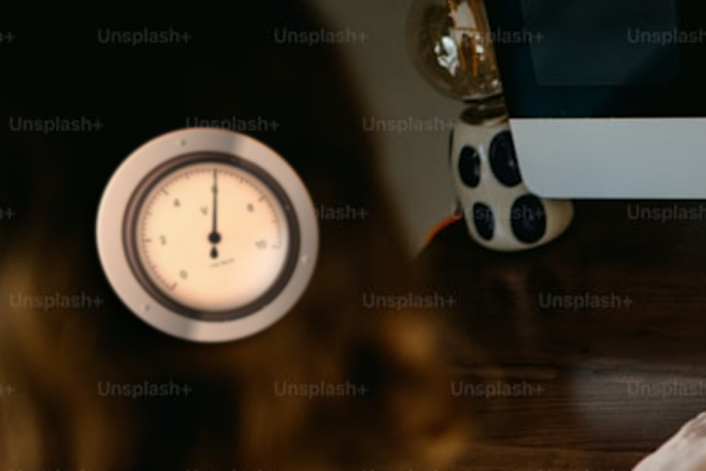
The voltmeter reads 6 V
